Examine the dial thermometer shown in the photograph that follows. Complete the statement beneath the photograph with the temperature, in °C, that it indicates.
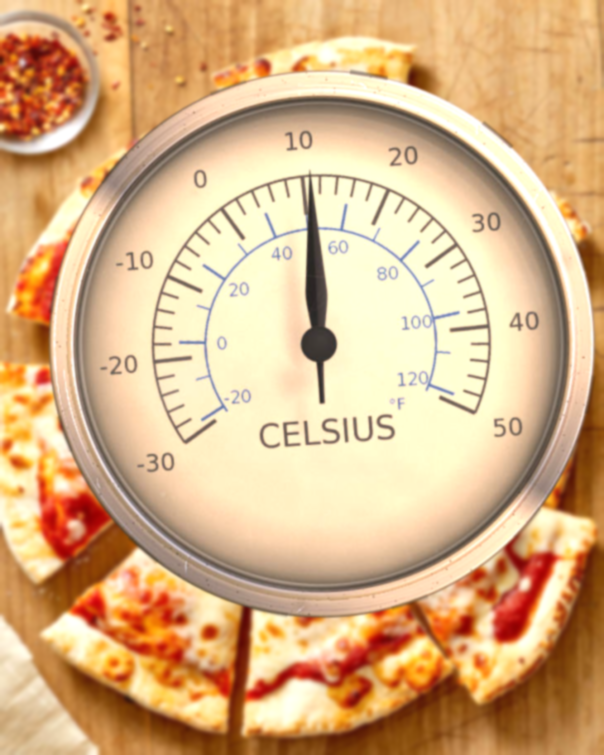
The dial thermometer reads 11 °C
